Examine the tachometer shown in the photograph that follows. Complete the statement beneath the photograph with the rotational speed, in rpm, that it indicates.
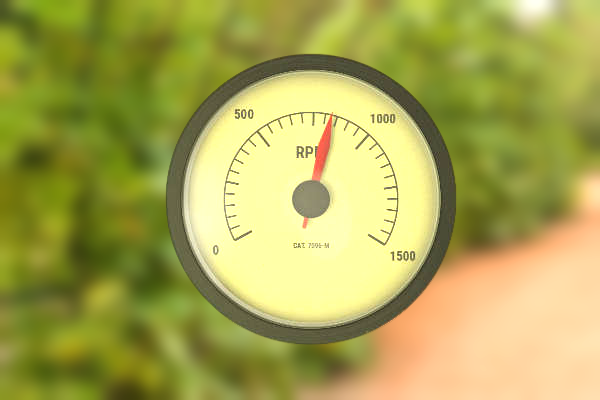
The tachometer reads 825 rpm
